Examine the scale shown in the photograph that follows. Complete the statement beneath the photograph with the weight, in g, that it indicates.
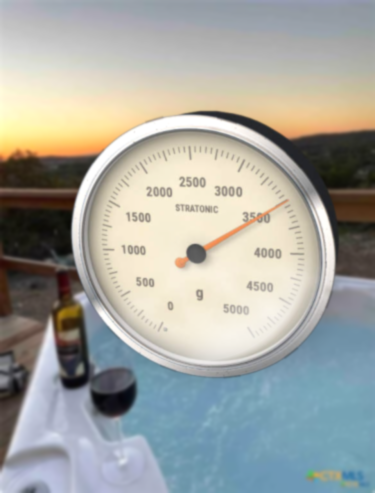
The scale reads 3500 g
